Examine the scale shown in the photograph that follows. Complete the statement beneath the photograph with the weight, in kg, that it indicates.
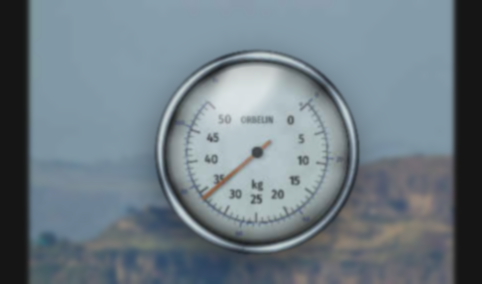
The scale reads 34 kg
